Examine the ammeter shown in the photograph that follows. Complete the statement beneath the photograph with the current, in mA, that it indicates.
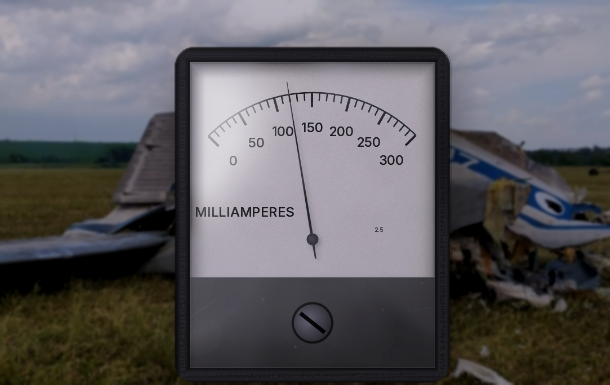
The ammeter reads 120 mA
